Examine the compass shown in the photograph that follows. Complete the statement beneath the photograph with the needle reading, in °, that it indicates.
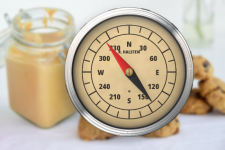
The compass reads 322.5 °
